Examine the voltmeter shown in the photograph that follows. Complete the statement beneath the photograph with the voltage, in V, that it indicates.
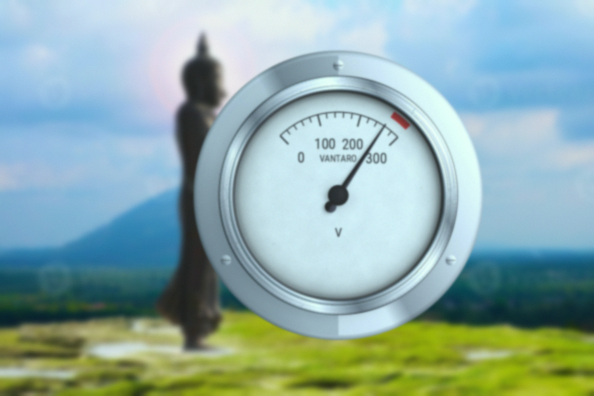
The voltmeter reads 260 V
